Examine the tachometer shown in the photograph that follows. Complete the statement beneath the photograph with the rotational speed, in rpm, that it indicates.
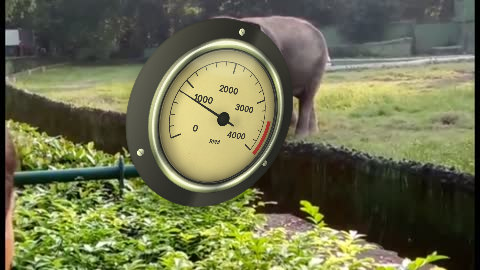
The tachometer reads 800 rpm
